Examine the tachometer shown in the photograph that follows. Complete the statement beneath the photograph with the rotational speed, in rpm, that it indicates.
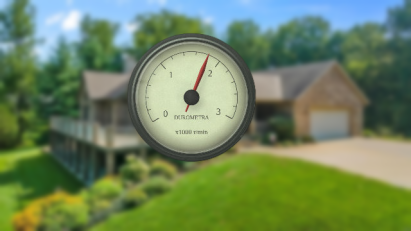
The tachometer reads 1800 rpm
